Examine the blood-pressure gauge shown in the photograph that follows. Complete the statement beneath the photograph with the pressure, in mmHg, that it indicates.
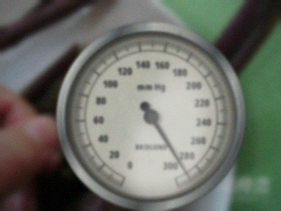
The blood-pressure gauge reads 290 mmHg
